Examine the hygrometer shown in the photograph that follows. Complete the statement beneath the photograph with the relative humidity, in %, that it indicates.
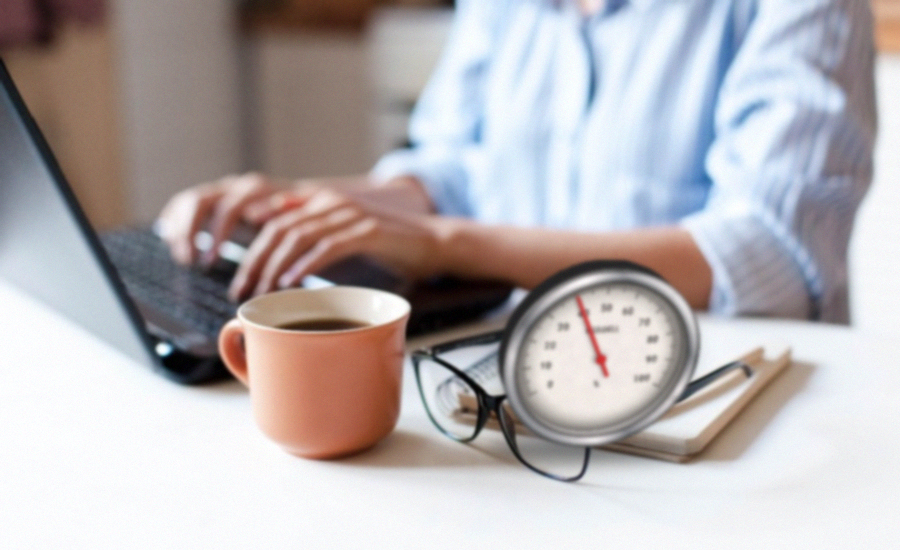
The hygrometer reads 40 %
